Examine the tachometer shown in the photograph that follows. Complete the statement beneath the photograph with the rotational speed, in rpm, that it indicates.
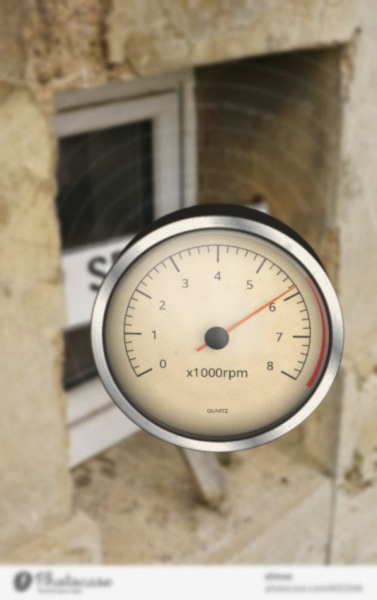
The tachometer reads 5800 rpm
